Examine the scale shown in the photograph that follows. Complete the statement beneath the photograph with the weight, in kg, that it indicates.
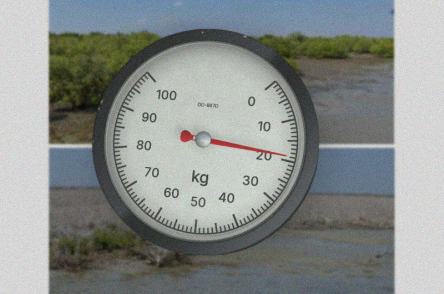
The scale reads 19 kg
